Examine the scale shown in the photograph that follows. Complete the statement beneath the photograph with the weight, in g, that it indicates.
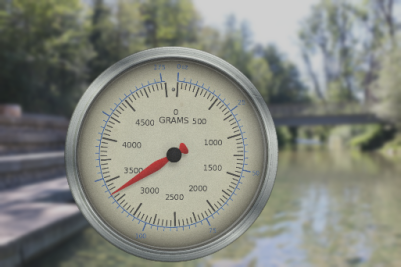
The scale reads 3350 g
